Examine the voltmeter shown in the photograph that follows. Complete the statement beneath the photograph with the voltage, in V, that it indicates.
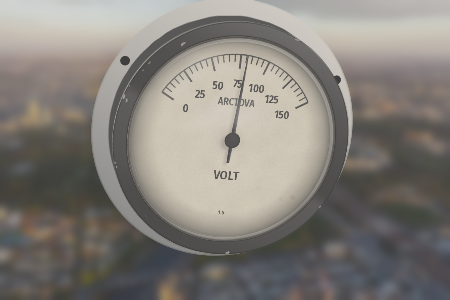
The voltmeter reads 80 V
